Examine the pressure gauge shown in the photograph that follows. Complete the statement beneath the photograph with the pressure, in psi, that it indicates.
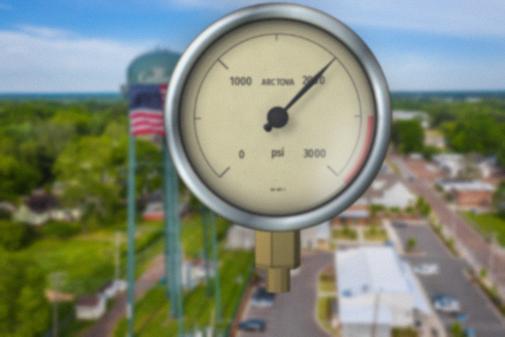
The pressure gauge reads 2000 psi
